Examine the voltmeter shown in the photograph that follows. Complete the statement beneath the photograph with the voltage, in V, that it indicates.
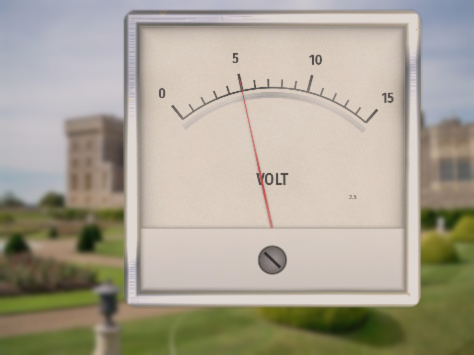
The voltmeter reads 5 V
